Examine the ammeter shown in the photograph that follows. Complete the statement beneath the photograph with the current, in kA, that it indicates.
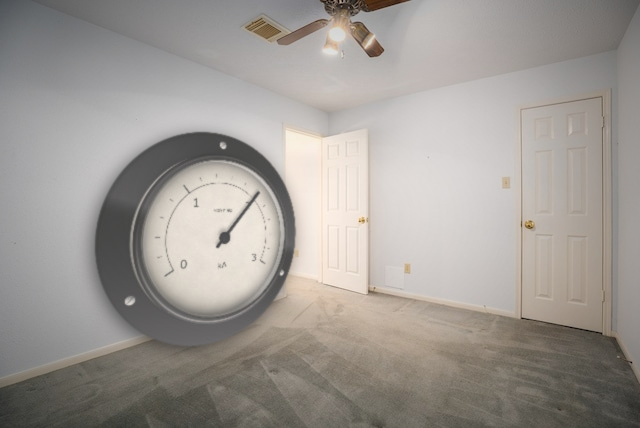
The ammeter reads 2 kA
